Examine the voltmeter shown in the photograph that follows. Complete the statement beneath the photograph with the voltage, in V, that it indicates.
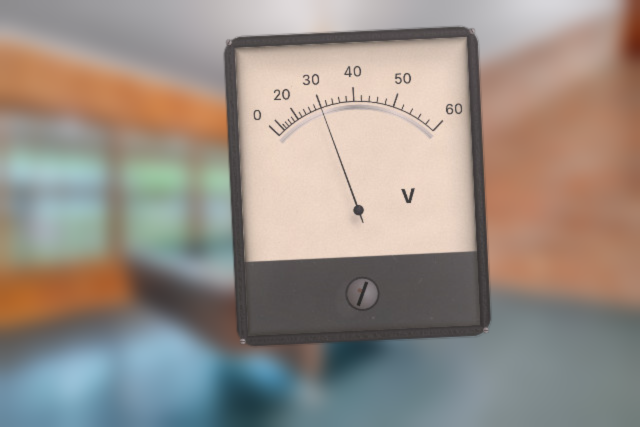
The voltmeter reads 30 V
